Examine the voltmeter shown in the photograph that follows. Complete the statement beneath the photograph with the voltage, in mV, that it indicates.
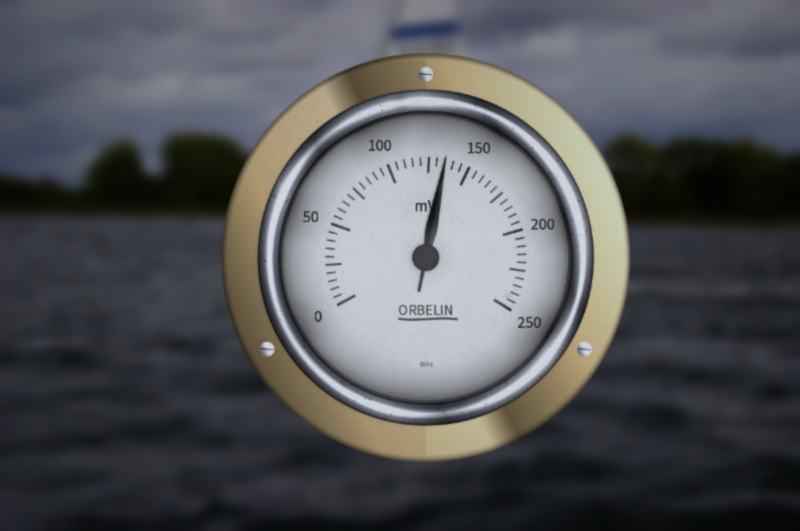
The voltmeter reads 135 mV
